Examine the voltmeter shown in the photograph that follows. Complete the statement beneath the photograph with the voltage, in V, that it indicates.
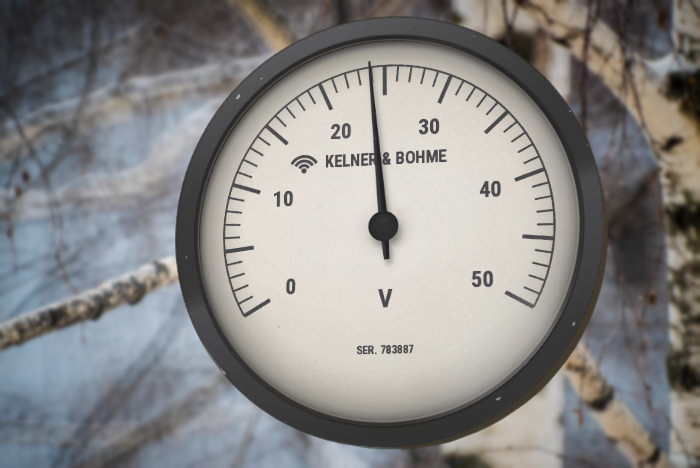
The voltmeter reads 24 V
